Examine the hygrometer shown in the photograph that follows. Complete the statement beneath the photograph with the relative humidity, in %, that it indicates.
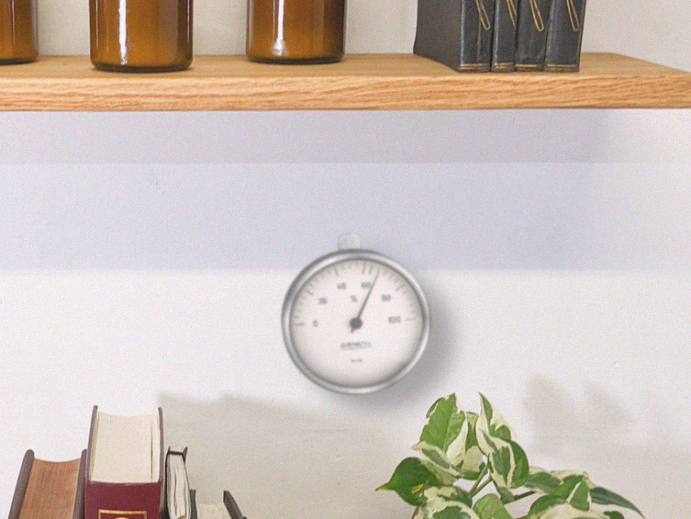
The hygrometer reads 64 %
